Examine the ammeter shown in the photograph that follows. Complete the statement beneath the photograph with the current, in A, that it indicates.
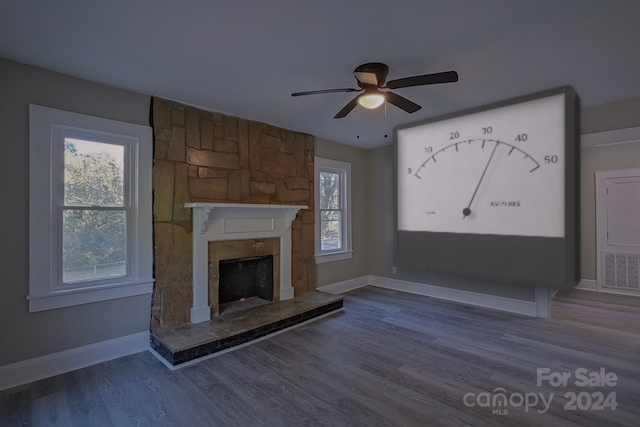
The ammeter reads 35 A
